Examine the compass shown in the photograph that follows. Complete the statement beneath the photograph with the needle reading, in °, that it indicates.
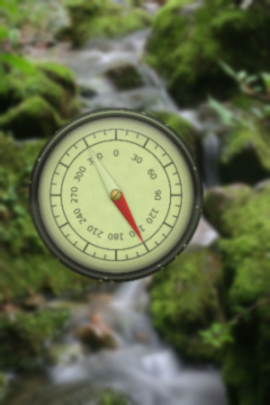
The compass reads 150 °
